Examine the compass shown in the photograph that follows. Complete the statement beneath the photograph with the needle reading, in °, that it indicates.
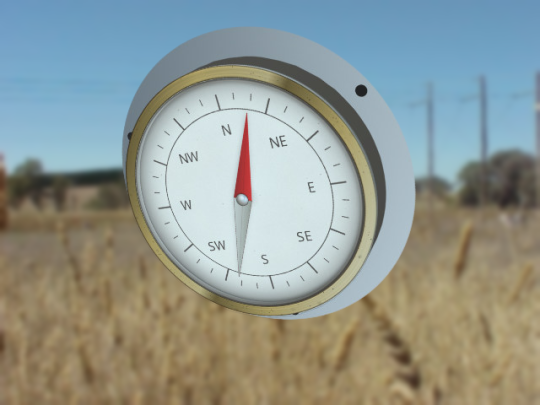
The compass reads 20 °
